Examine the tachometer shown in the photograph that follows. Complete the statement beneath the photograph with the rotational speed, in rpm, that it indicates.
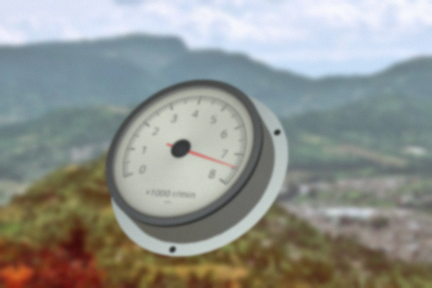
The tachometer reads 7500 rpm
